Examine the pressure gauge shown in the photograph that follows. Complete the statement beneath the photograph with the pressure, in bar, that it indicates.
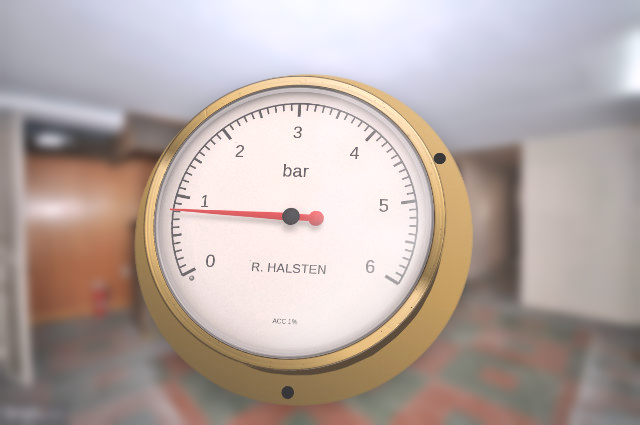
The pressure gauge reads 0.8 bar
